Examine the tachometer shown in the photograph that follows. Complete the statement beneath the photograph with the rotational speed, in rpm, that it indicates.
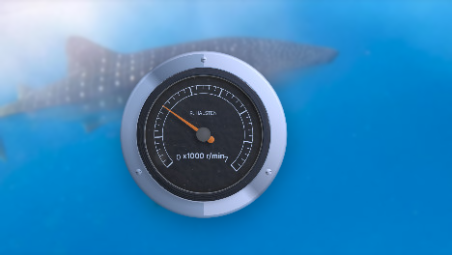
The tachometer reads 2000 rpm
